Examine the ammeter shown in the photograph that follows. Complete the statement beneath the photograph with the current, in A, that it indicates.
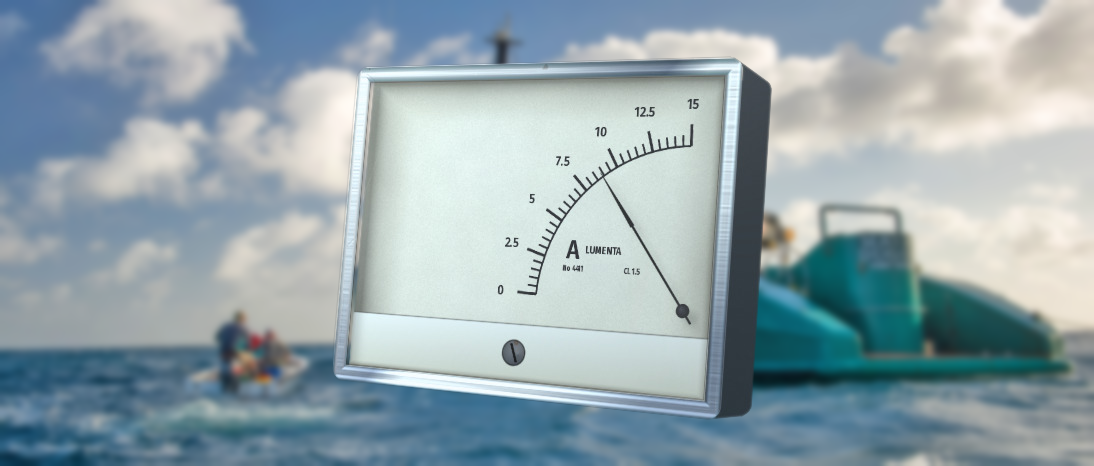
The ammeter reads 9 A
